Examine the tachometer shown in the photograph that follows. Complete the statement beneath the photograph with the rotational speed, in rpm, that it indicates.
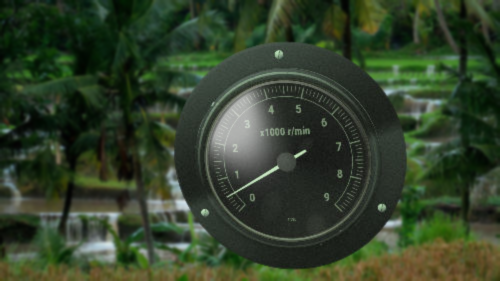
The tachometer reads 500 rpm
